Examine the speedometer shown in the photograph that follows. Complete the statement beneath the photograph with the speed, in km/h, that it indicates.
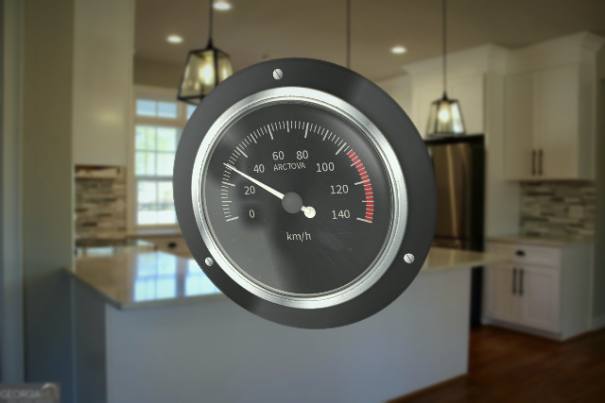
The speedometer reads 30 km/h
